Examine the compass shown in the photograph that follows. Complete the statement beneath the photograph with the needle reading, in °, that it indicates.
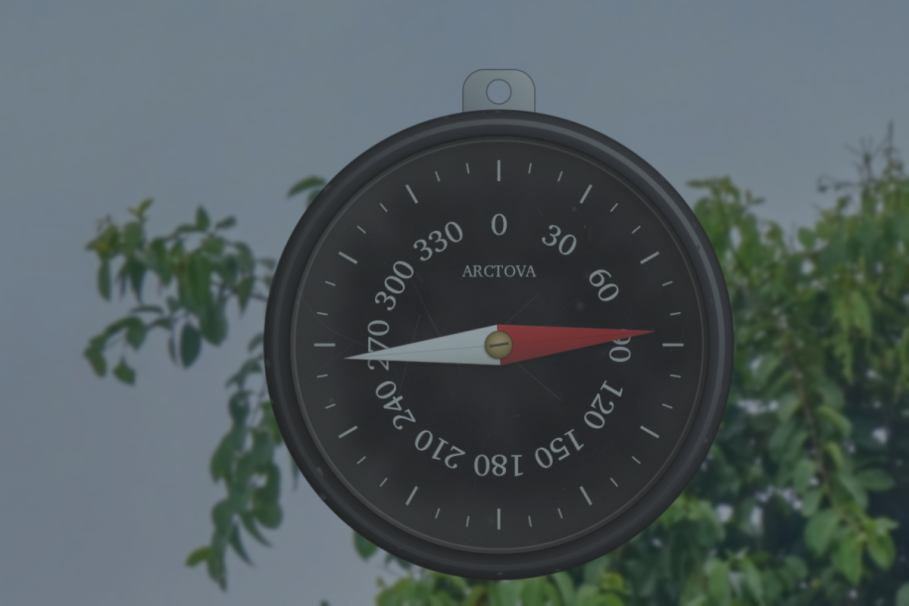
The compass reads 85 °
